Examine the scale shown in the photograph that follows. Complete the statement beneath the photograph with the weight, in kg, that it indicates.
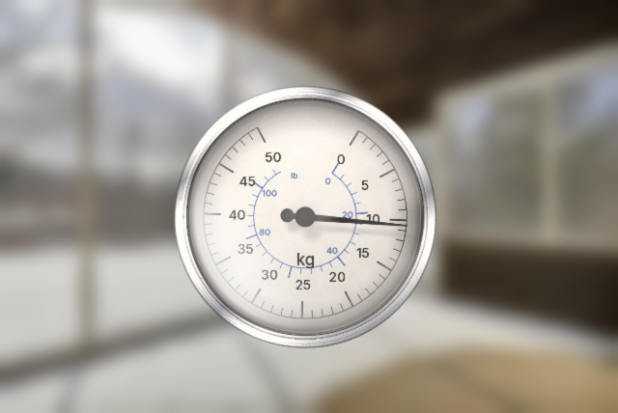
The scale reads 10.5 kg
